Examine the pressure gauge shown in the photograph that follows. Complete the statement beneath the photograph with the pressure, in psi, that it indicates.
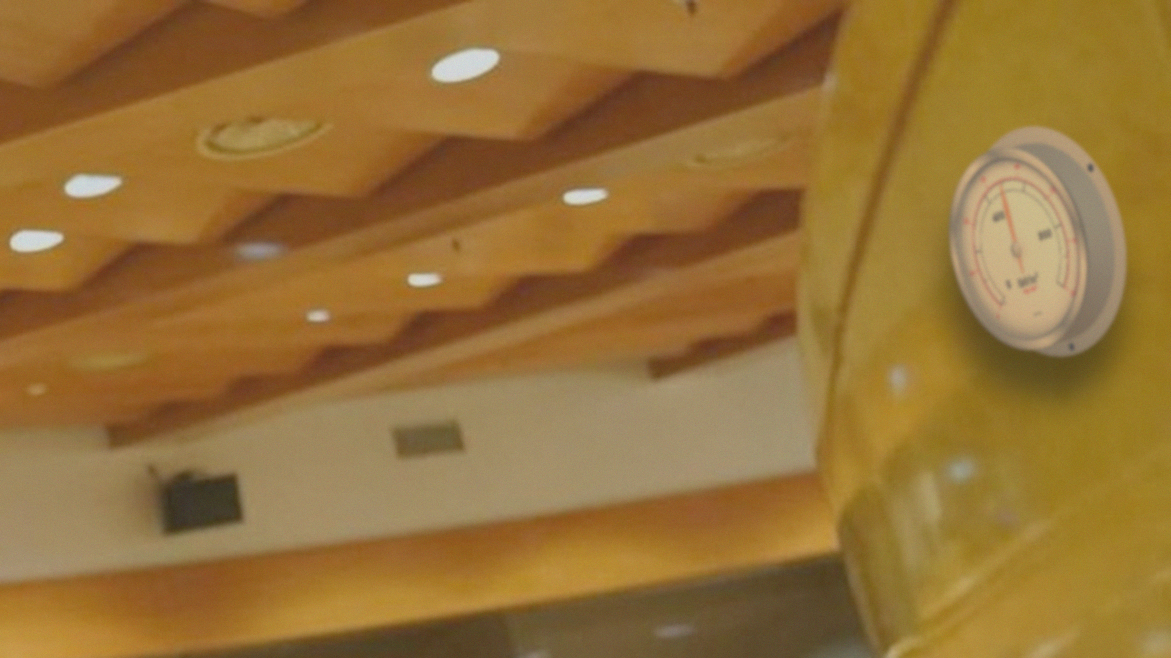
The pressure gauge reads 500 psi
